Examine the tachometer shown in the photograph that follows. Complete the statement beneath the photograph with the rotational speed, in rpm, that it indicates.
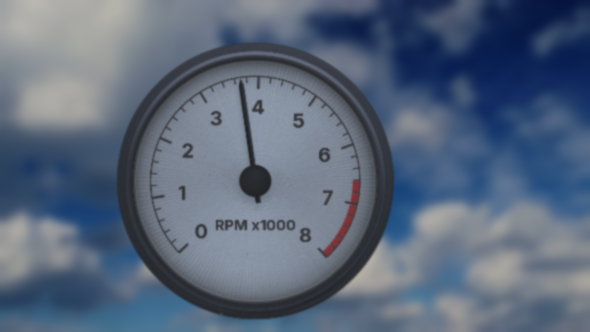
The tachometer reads 3700 rpm
